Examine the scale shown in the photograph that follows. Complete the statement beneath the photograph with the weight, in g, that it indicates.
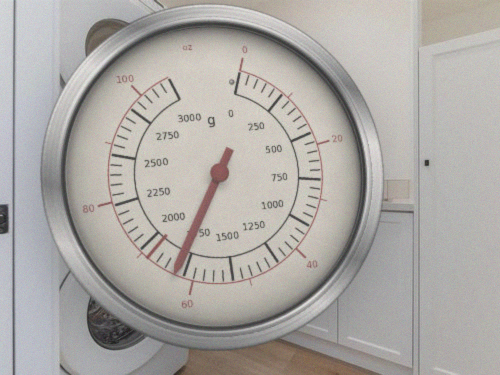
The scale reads 1800 g
